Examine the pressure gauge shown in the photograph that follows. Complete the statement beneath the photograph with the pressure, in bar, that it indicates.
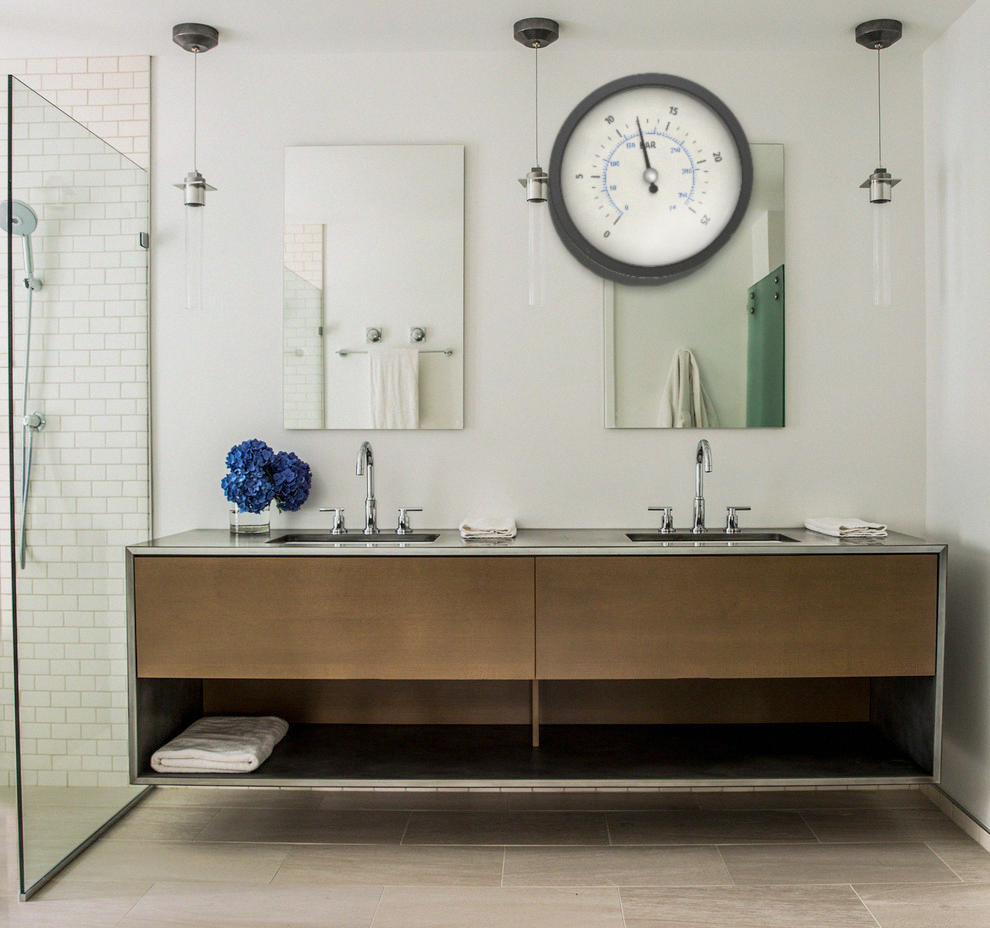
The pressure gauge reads 12 bar
